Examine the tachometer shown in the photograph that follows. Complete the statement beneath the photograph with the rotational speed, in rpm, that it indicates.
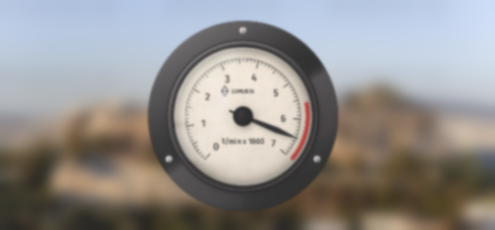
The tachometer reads 6500 rpm
